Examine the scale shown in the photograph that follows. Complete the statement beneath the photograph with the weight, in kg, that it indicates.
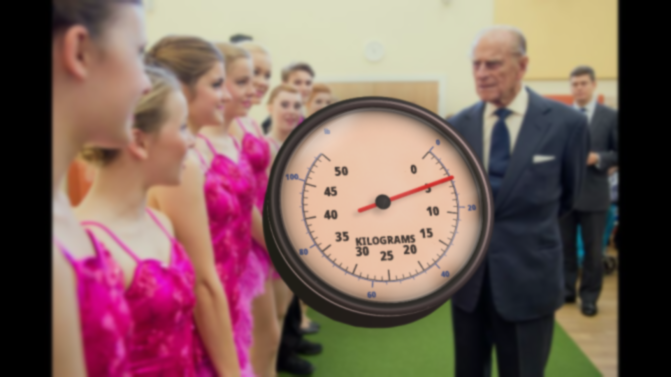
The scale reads 5 kg
